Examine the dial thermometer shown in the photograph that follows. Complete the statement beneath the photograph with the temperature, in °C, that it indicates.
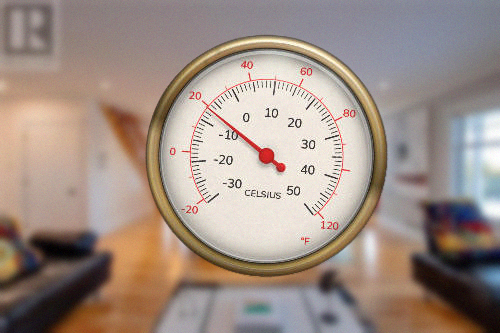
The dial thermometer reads -7 °C
